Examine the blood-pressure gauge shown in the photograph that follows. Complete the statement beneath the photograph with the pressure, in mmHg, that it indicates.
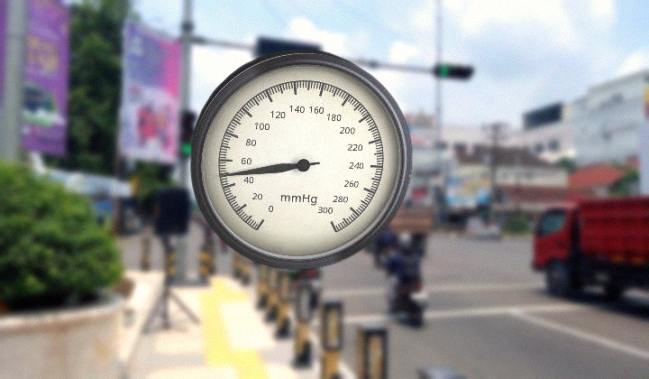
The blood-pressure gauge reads 50 mmHg
